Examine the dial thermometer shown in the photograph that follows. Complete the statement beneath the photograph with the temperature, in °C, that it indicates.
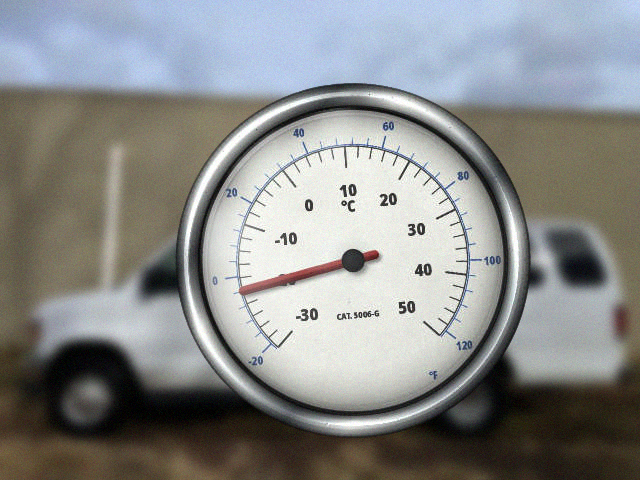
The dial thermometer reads -20 °C
